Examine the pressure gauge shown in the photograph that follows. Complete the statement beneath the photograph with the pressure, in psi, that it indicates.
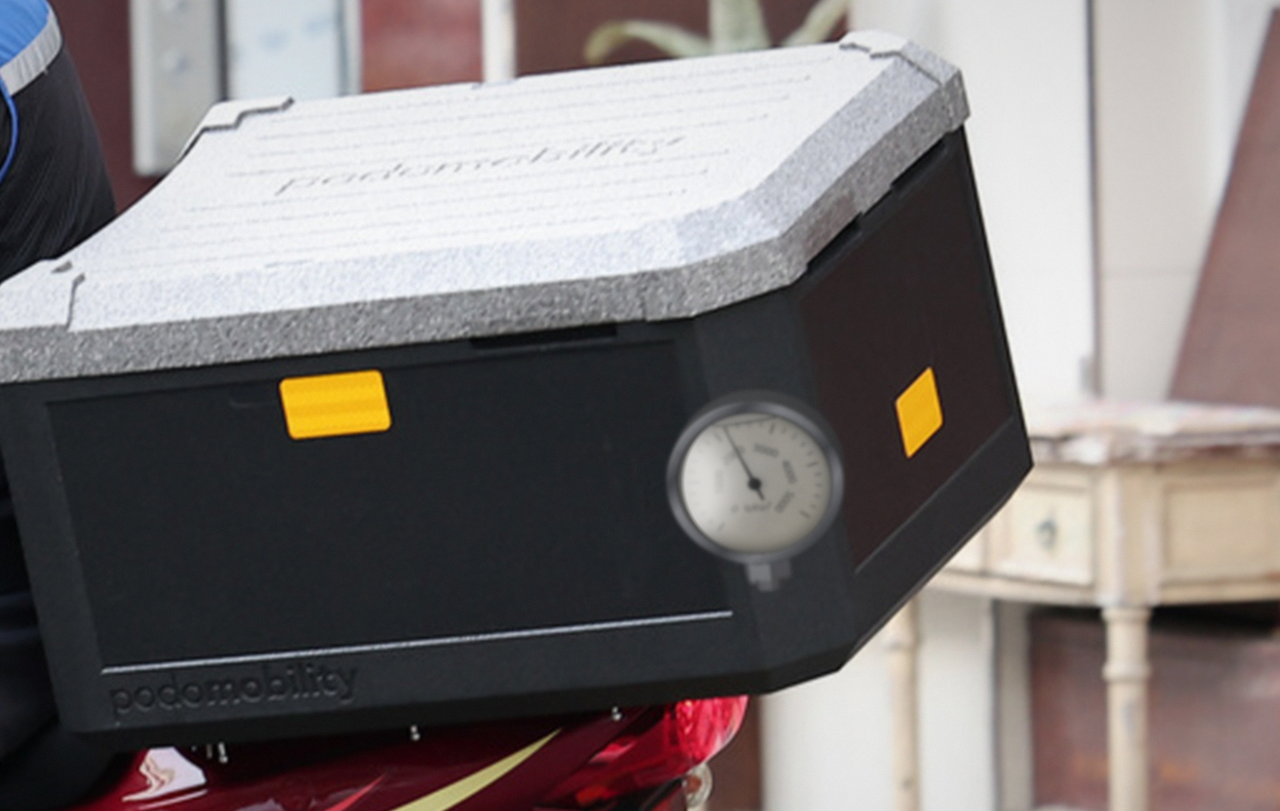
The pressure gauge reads 2200 psi
